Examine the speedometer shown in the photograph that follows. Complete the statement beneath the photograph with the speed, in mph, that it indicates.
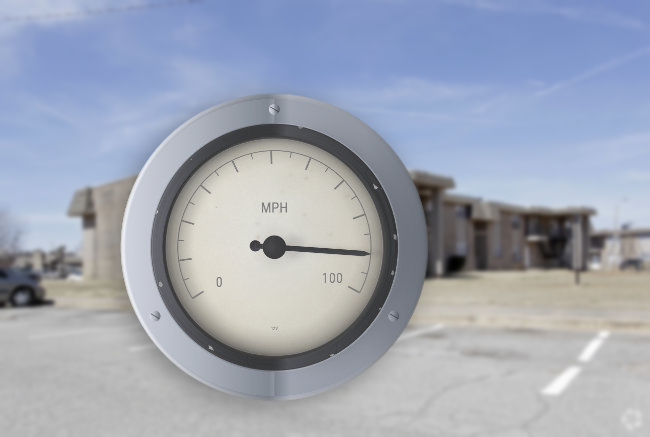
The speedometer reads 90 mph
